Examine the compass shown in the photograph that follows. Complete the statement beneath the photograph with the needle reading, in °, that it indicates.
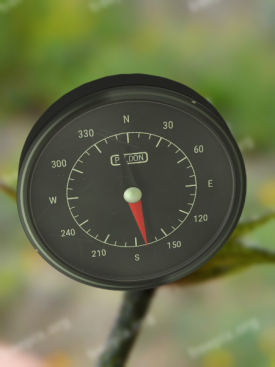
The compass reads 170 °
